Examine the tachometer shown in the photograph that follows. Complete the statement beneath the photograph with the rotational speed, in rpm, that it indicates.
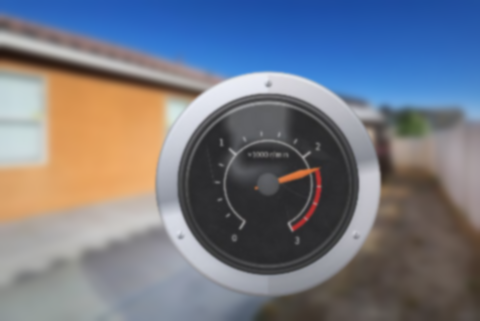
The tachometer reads 2200 rpm
